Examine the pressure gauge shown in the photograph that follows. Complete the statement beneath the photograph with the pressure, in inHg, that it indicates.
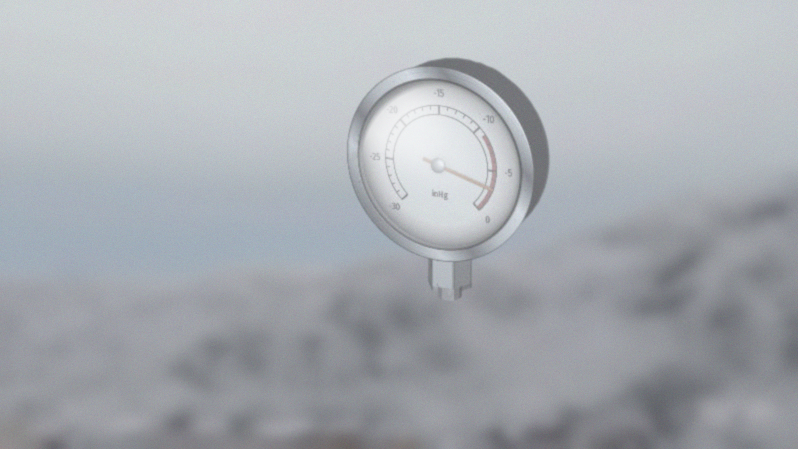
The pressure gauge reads -3 inHg
